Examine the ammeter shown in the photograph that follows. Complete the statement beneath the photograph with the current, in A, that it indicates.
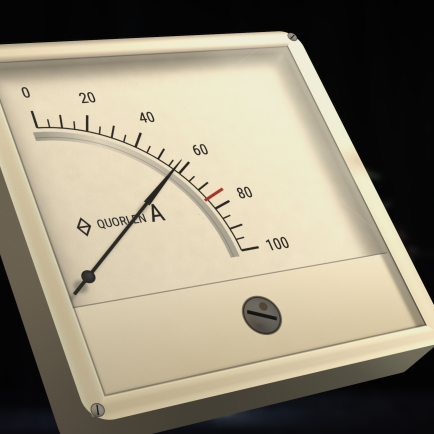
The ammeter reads 57.5 A
